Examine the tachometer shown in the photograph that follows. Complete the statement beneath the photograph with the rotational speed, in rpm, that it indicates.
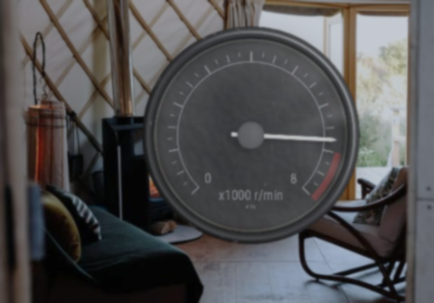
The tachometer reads 6750 rpm
